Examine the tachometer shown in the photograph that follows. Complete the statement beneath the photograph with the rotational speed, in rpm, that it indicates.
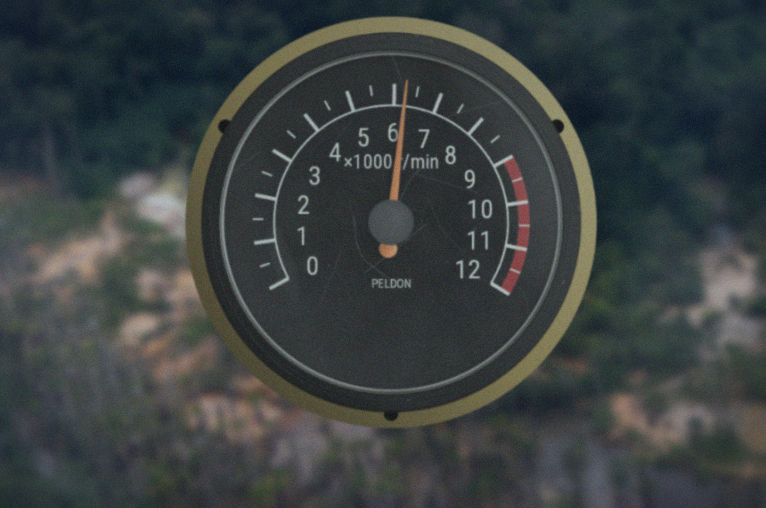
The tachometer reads 6250 rpm
